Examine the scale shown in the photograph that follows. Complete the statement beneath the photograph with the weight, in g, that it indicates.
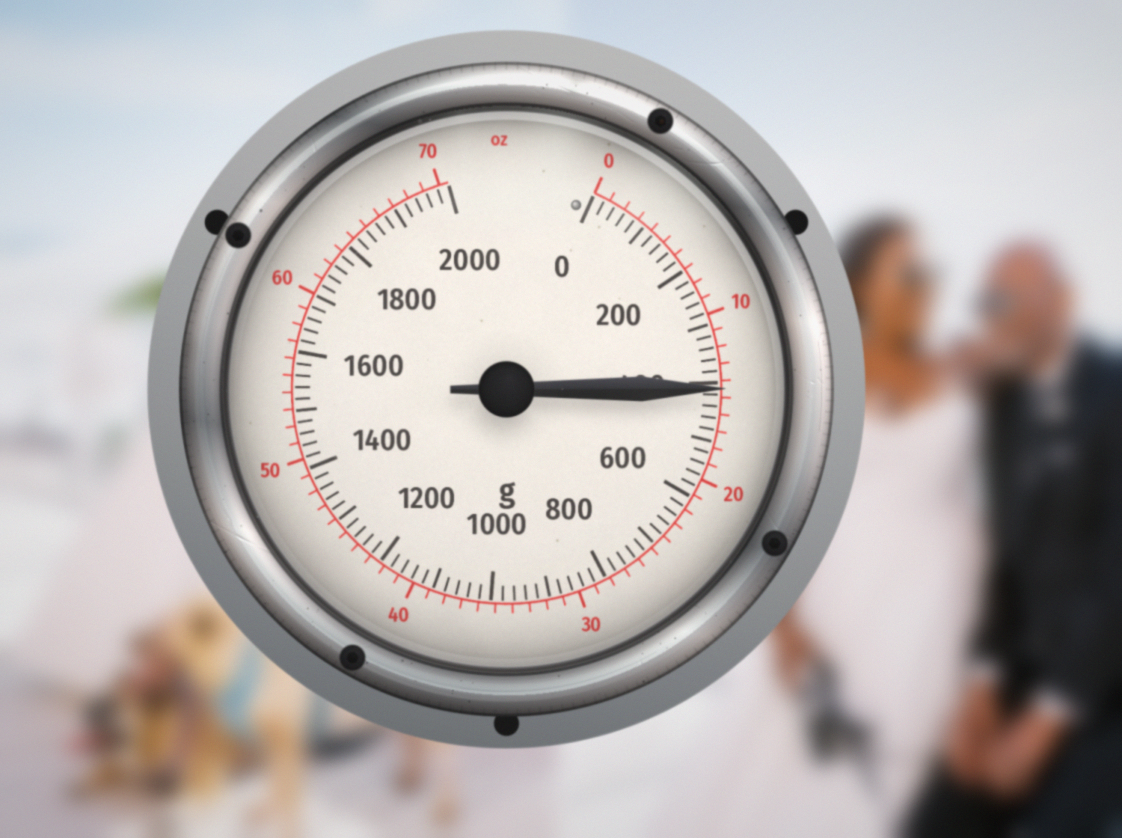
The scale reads 410 g
